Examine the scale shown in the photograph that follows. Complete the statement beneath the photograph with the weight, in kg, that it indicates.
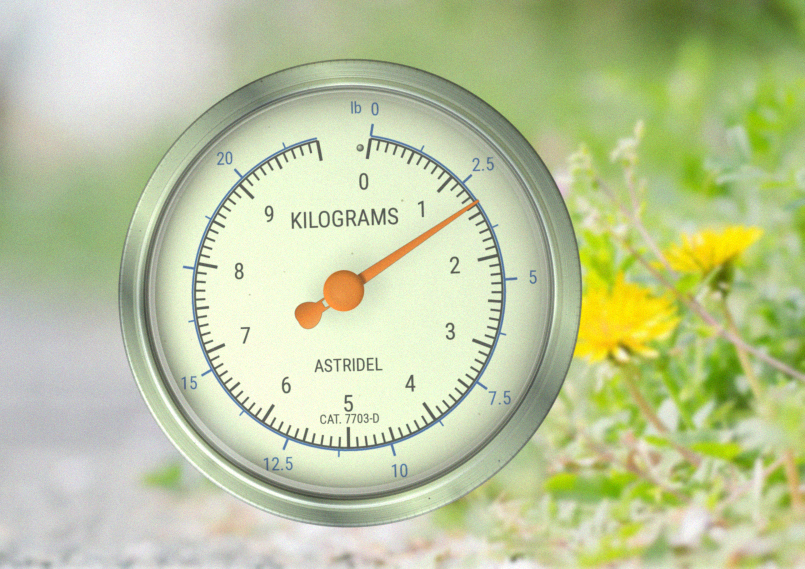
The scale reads 1.4 kg
